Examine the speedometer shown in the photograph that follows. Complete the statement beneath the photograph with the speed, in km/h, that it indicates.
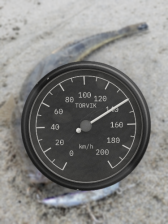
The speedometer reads 140 km/h
